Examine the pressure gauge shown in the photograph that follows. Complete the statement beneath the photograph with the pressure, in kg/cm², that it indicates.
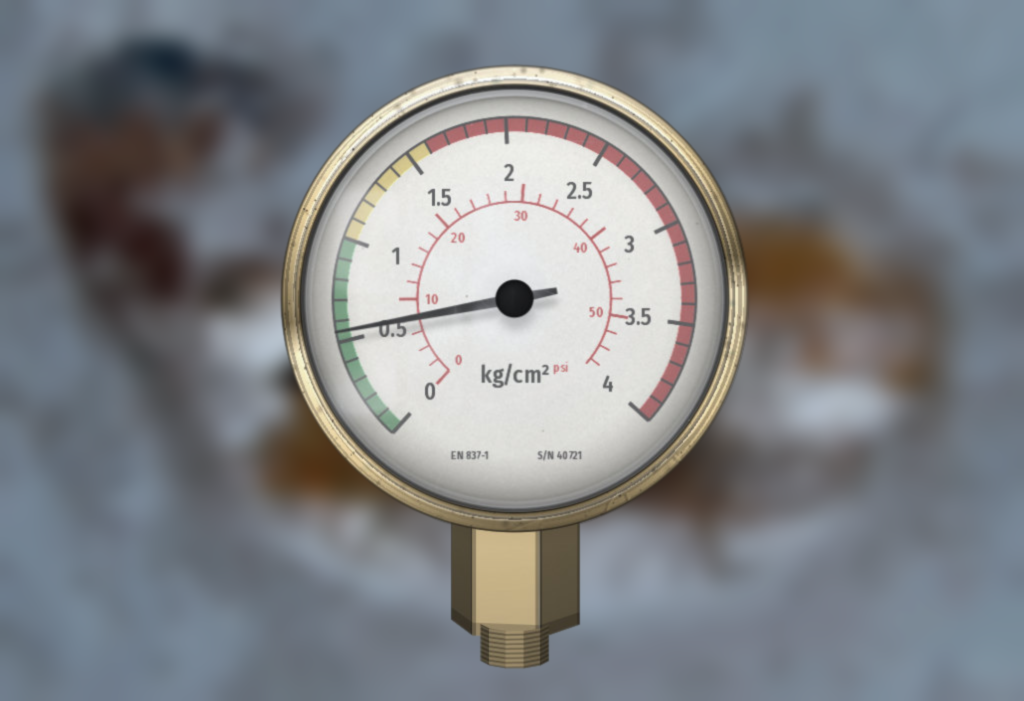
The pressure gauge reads 0.55 kg/cm²
